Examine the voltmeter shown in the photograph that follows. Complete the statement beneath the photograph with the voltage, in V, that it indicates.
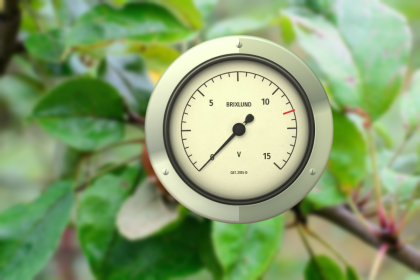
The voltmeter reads 0 V
